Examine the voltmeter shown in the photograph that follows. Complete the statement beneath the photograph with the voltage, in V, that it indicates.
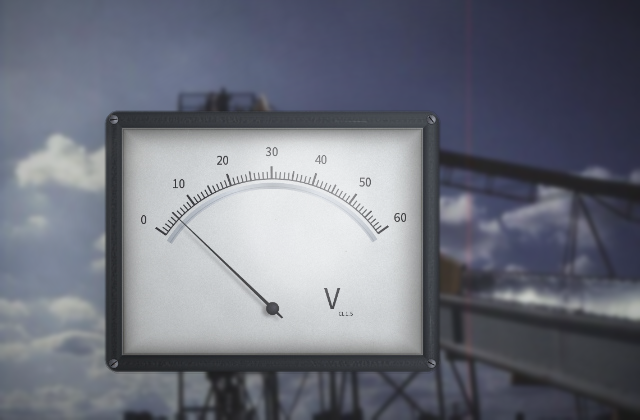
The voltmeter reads 5 V
